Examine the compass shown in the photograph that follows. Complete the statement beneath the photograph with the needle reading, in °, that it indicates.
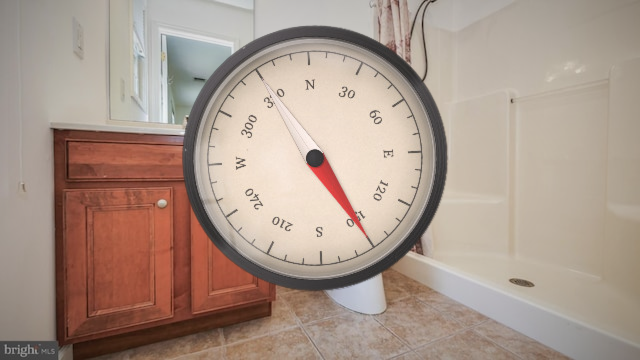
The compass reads 150 °
